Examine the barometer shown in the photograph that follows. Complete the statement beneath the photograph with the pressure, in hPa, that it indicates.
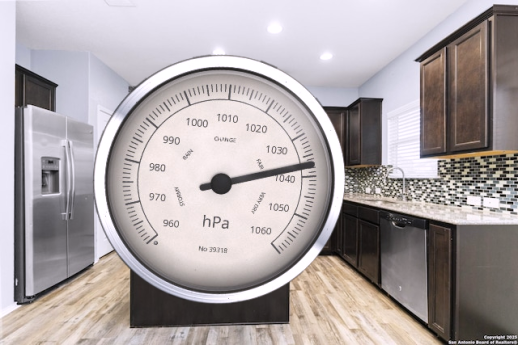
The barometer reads 1037 hPa
